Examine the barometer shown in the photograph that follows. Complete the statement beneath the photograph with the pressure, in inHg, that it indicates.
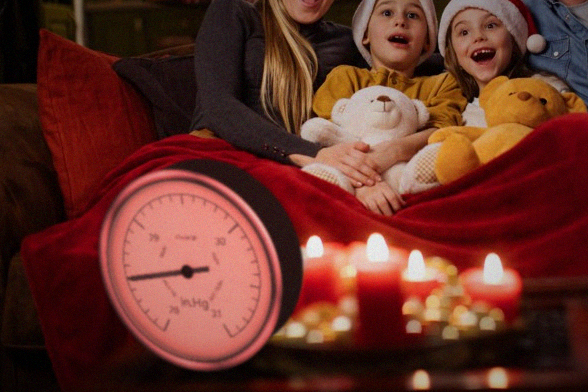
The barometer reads 28.5 inHg
